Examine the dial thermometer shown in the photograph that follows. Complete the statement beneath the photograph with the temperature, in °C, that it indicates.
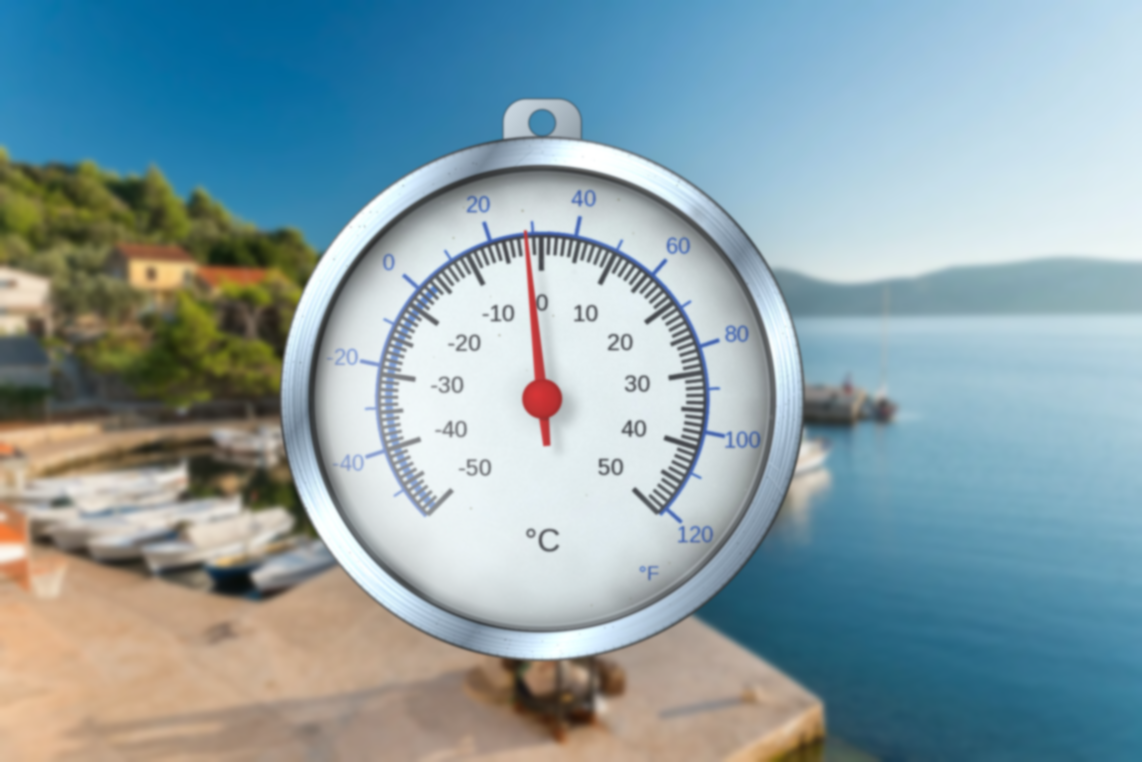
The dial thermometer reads -2 °C
